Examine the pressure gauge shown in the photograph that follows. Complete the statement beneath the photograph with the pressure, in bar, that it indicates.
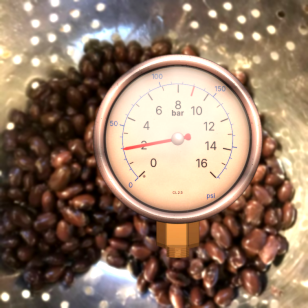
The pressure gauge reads 2 bar
